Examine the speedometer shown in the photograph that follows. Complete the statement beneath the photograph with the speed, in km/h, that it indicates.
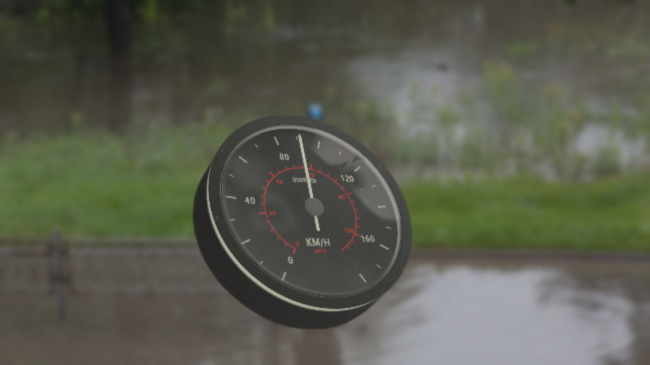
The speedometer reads 90 km/h
